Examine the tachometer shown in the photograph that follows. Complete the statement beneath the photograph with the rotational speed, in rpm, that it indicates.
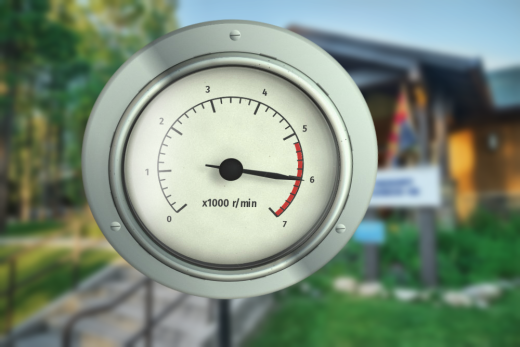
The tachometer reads 6000 rpm
